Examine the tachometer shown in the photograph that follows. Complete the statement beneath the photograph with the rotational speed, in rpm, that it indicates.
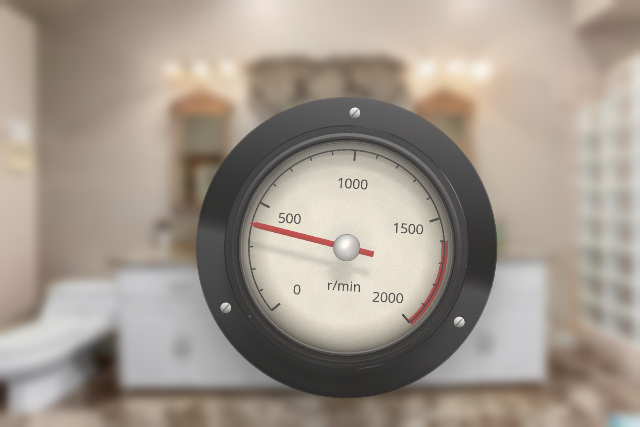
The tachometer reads 400 rpm
